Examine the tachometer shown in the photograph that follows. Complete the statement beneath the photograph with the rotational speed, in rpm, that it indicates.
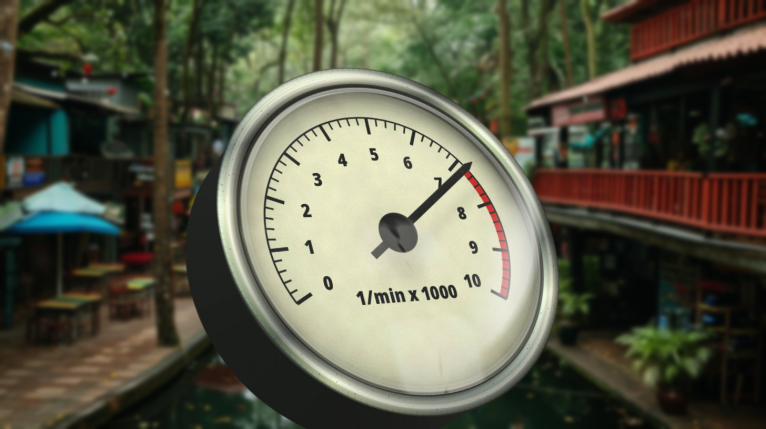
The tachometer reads 7200 rpm
